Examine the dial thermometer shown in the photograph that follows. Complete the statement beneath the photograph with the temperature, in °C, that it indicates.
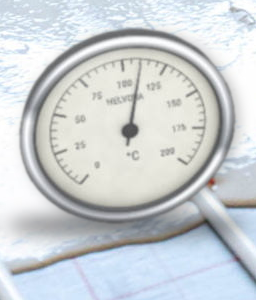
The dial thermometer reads 110 °C
